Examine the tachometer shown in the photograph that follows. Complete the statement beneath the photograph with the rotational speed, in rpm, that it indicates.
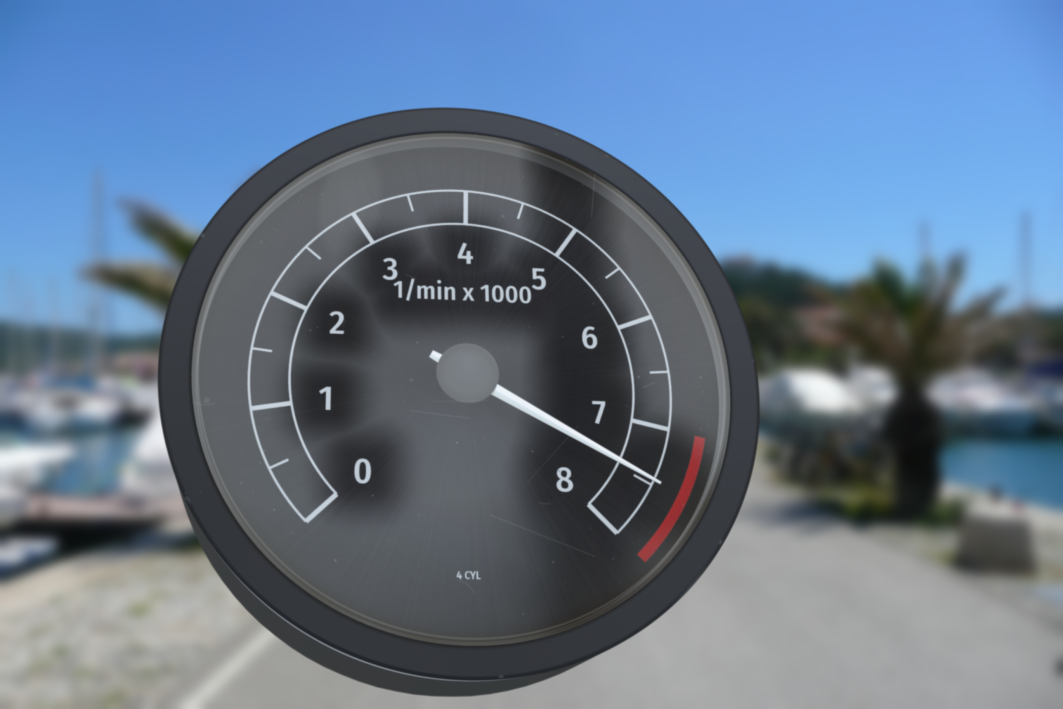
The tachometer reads 7500 rpm
